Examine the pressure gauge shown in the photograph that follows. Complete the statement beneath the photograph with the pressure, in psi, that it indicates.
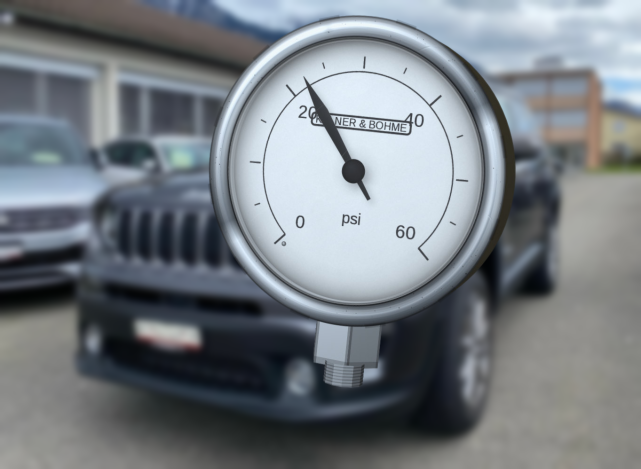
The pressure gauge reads 22.5 psi
